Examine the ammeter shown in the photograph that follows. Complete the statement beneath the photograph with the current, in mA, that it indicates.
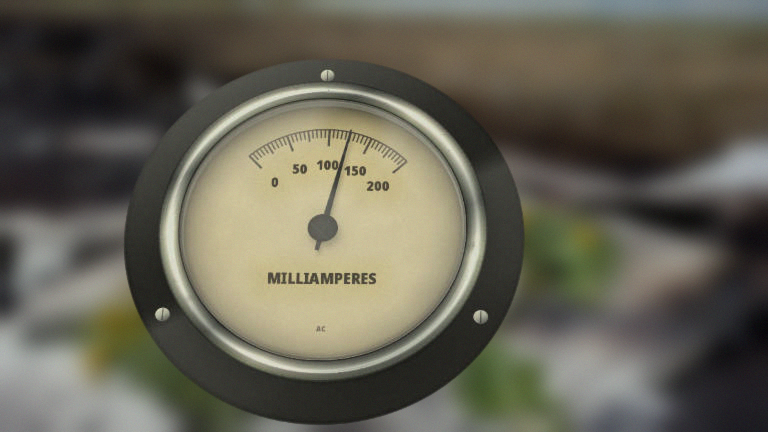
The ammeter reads 125 mA
